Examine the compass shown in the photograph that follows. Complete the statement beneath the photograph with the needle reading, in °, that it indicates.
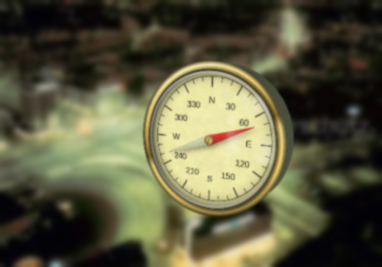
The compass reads 70 °
